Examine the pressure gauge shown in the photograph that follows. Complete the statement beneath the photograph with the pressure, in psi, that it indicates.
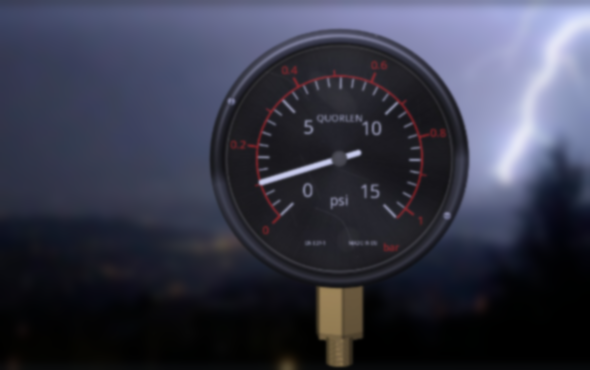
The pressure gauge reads 1.5 psi
